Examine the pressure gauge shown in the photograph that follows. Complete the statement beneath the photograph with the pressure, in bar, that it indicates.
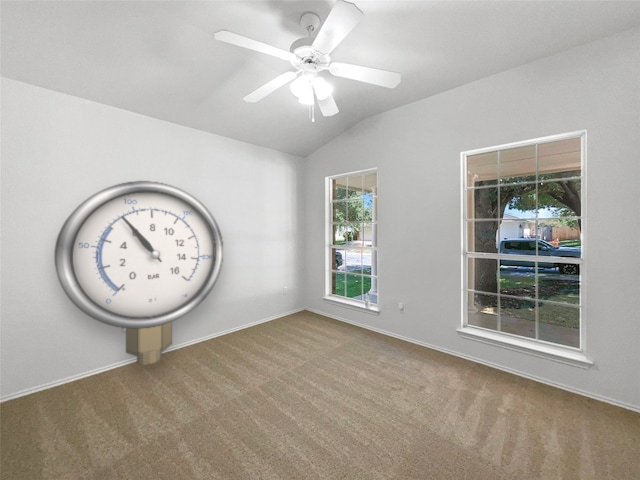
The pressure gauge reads 6 bar
